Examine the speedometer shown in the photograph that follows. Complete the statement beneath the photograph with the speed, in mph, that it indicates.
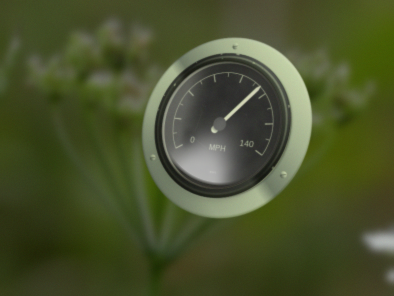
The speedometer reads 95 mph
